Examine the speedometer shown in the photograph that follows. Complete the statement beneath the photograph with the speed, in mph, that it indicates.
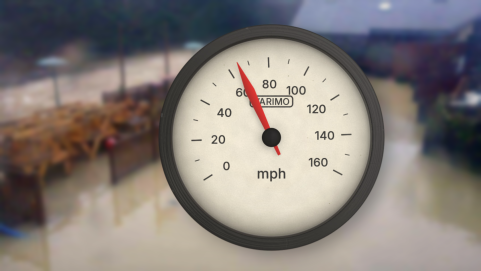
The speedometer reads 65 mph
